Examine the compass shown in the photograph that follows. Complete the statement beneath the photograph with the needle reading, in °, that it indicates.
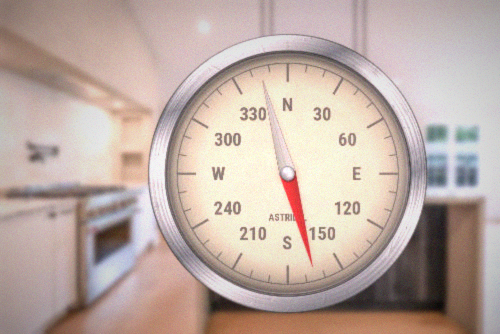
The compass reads 165 °
